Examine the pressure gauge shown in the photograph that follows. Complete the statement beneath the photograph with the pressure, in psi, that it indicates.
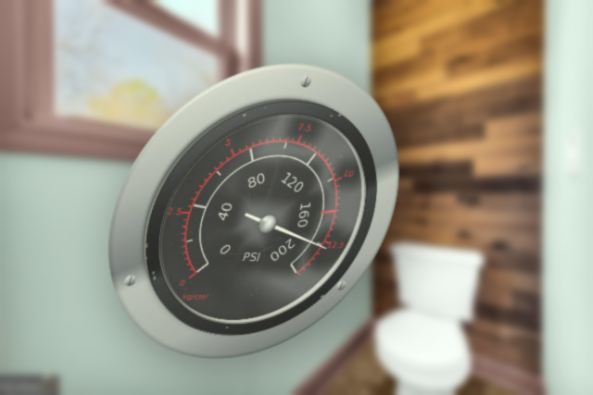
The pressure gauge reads 180 psi
